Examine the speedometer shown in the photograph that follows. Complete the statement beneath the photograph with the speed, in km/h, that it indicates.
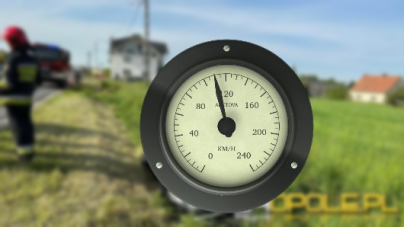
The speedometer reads 110 km/h
